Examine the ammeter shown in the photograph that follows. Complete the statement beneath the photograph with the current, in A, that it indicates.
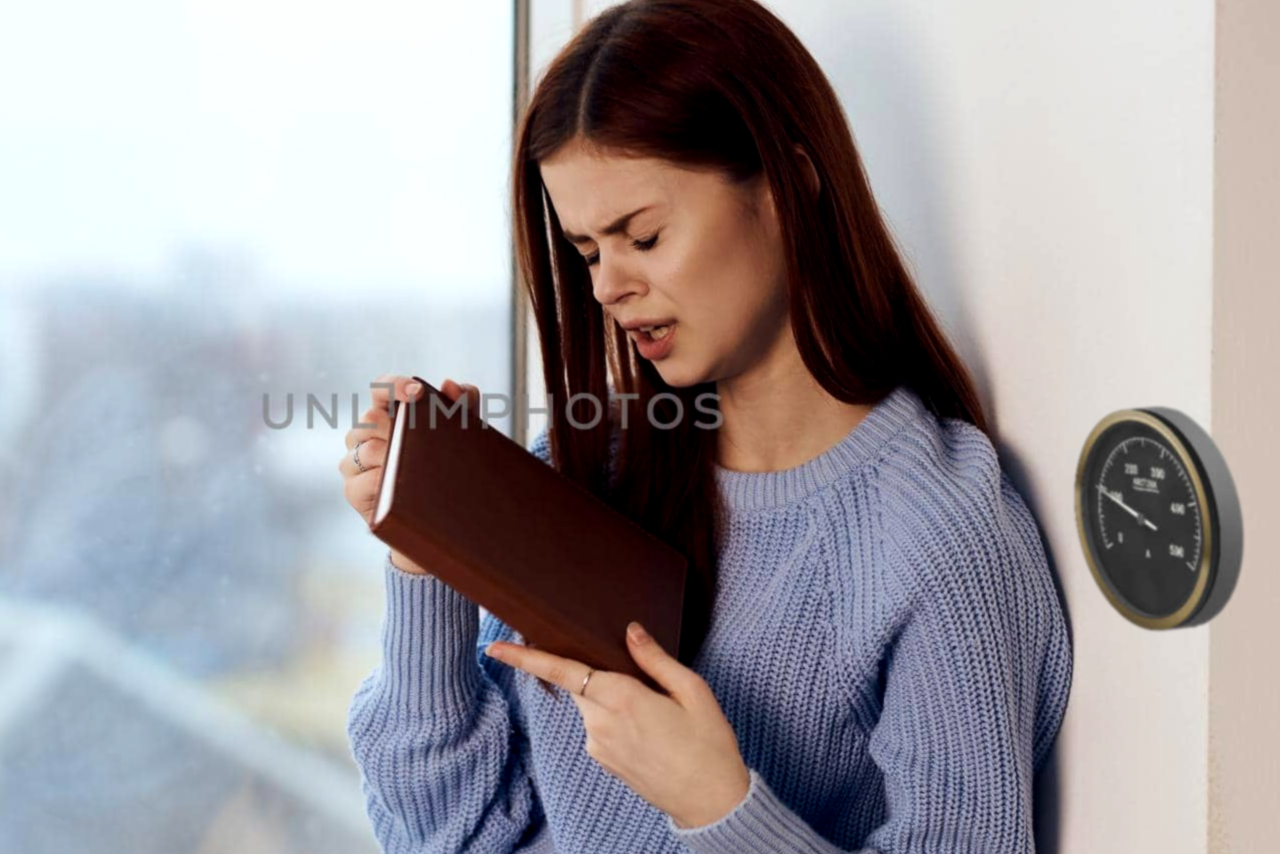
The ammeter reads 100 A
